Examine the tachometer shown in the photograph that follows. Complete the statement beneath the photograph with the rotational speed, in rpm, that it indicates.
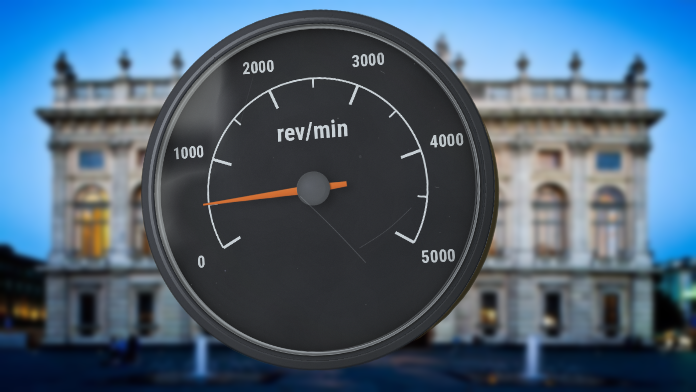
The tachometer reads 500 rpm
